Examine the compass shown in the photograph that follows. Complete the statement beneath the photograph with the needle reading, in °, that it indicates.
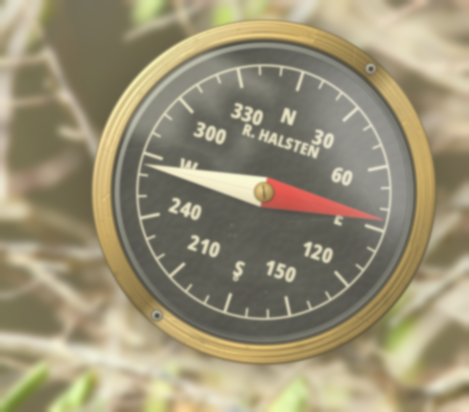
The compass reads 85 °
